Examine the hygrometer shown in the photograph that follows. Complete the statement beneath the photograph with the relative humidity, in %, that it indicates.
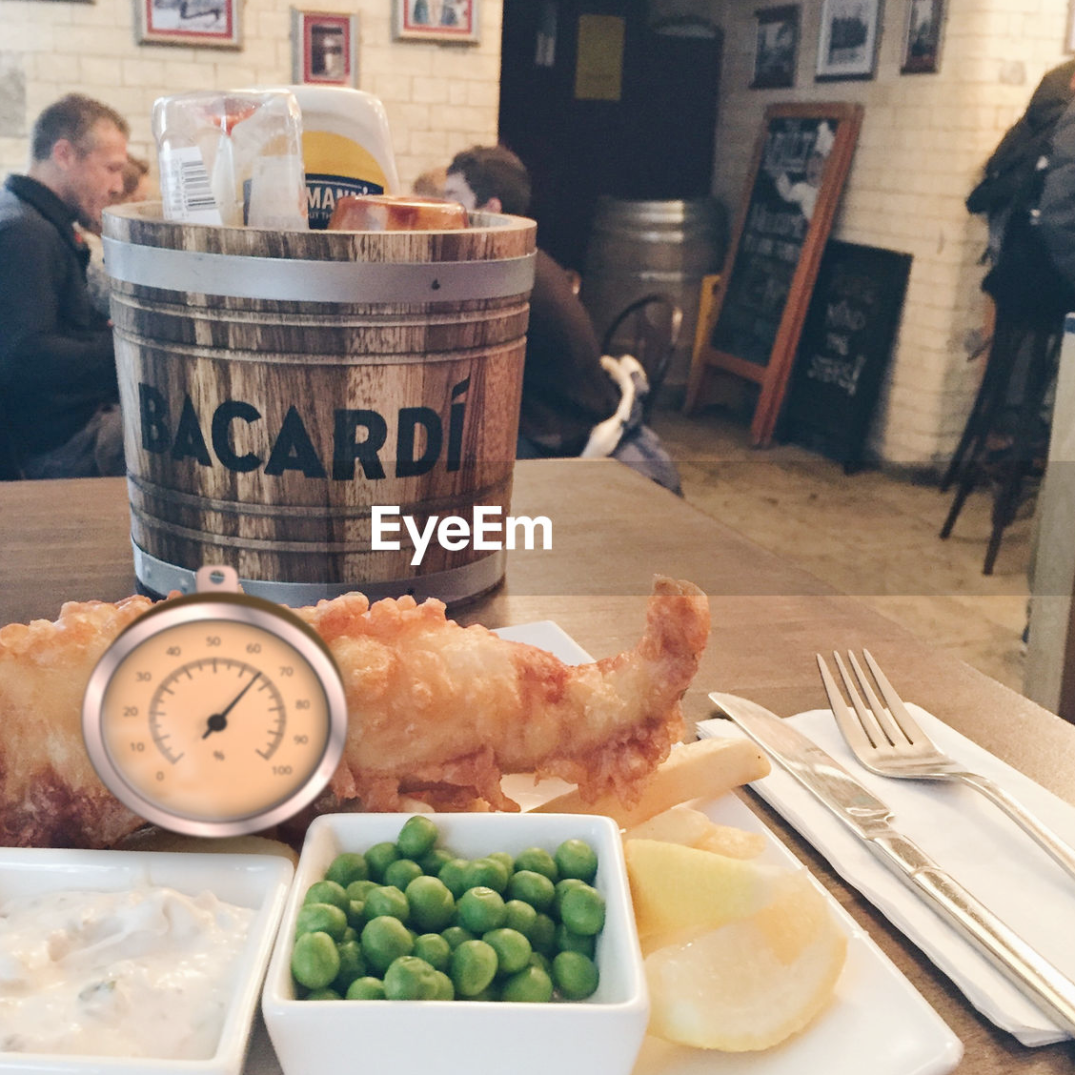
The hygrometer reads 65 %
